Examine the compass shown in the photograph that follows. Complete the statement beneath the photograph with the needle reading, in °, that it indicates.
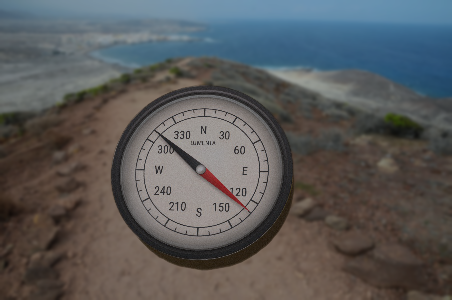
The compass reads 130 °
